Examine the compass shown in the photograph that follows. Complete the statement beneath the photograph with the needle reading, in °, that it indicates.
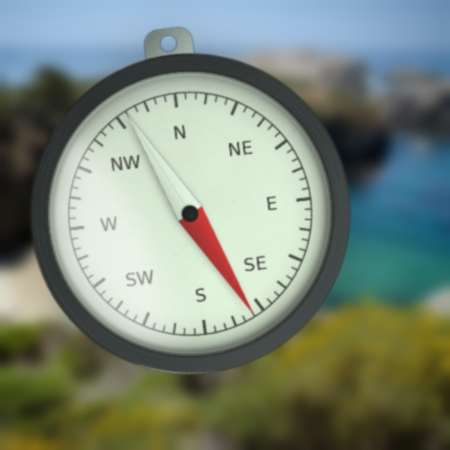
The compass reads 155 °
